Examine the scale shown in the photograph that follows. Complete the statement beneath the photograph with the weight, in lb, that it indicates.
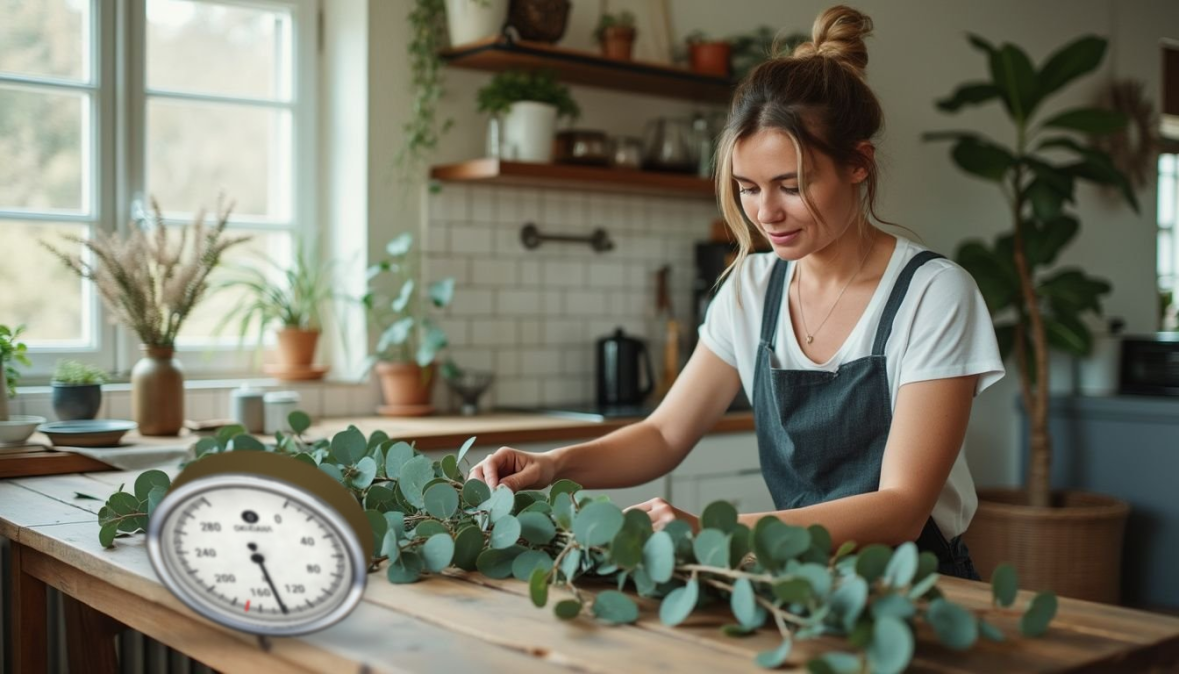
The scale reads 140 lb
